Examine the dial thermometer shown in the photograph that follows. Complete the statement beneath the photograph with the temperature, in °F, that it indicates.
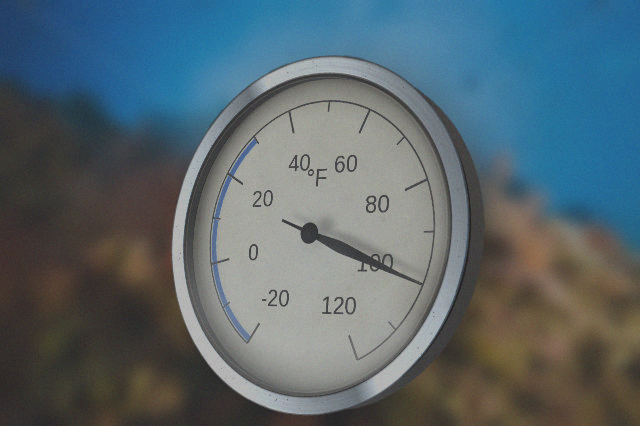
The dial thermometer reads 100 °F
